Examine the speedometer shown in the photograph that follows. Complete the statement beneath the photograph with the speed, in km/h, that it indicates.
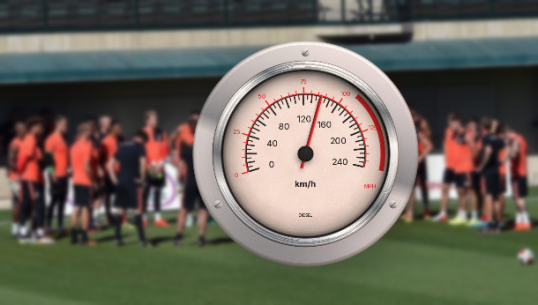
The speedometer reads 140 km/h
